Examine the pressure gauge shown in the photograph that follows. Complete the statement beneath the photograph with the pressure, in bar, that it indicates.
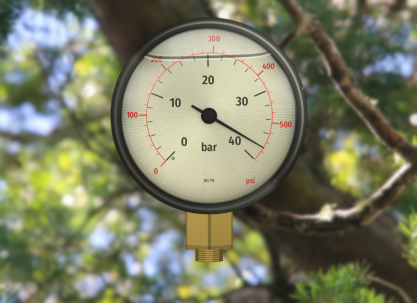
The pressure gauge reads 38 bar
